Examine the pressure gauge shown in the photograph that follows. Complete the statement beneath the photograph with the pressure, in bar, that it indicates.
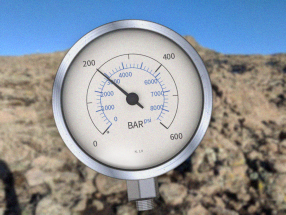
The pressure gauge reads 200 bar
